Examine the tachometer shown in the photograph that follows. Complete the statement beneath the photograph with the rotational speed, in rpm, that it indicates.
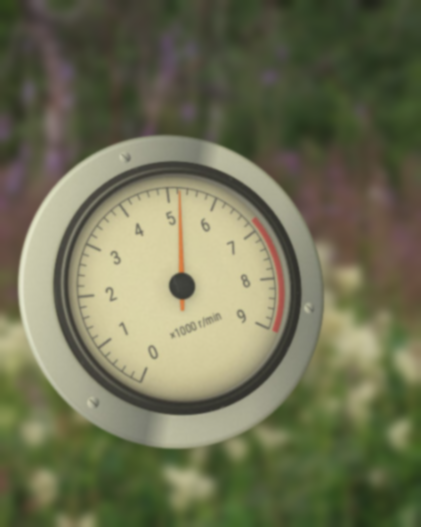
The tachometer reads 5200 rpm
